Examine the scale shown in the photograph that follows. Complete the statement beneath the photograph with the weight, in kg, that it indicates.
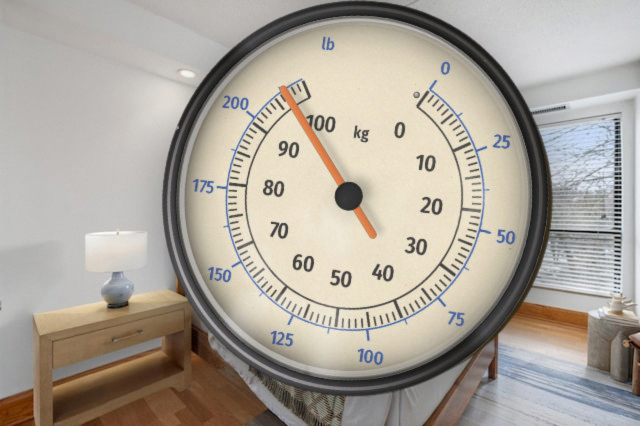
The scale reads 97 kg
